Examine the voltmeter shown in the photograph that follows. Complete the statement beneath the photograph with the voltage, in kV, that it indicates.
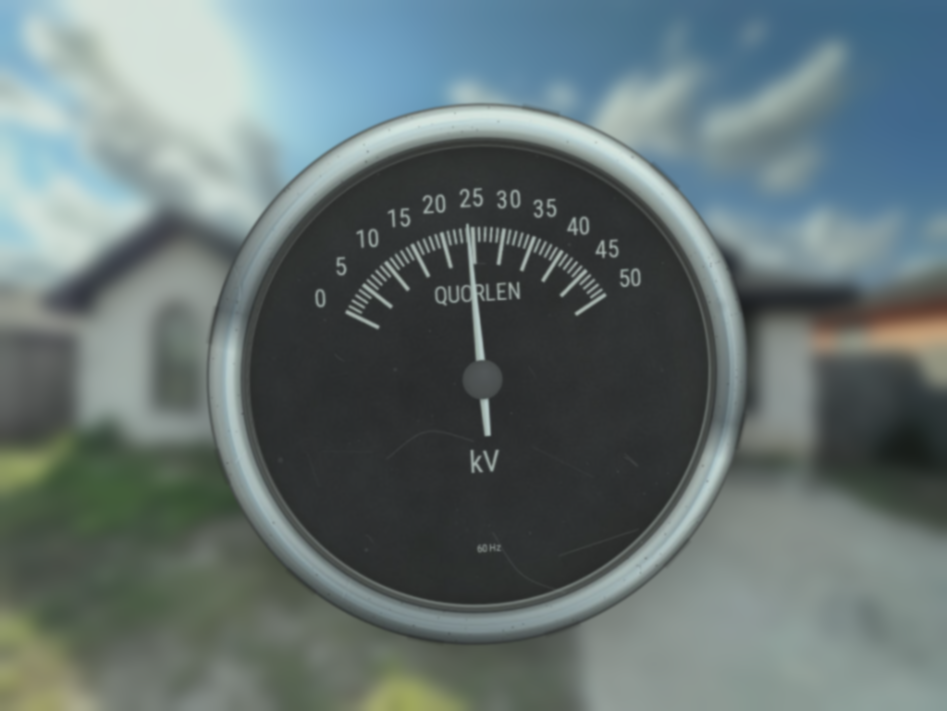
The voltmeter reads 24 kV
